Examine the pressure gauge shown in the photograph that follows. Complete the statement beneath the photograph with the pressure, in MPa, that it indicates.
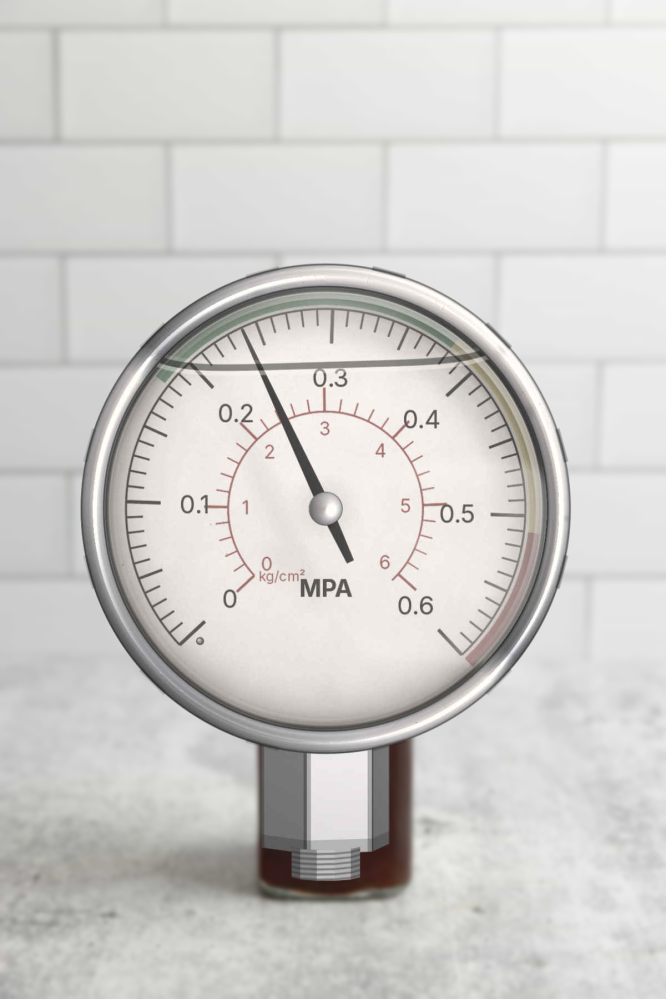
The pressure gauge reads 0.24 MPa
